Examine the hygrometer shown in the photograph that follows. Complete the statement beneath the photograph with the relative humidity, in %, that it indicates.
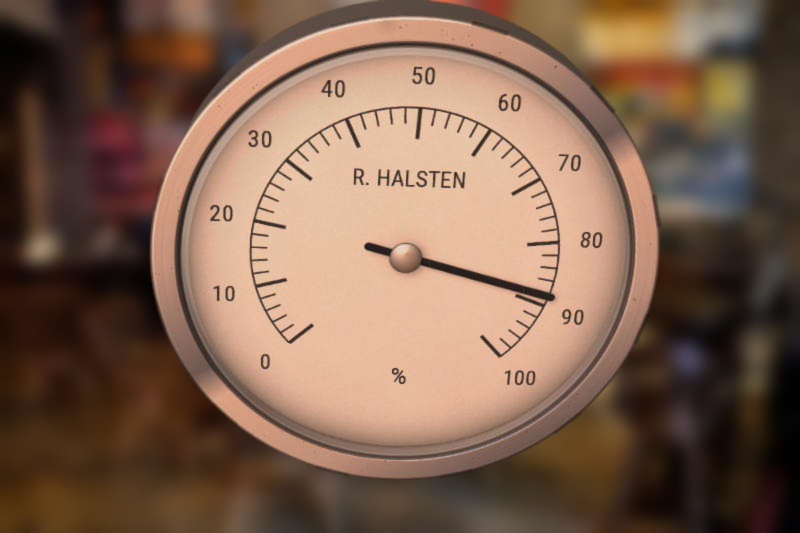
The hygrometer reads 88 %
